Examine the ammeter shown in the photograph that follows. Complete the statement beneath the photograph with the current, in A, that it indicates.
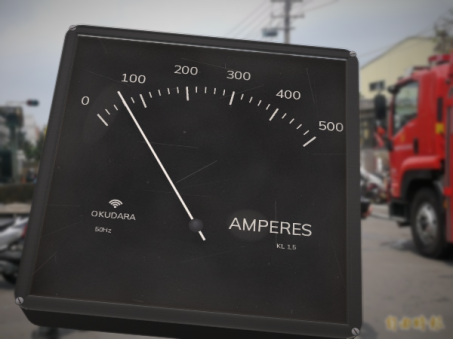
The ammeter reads 60 A
